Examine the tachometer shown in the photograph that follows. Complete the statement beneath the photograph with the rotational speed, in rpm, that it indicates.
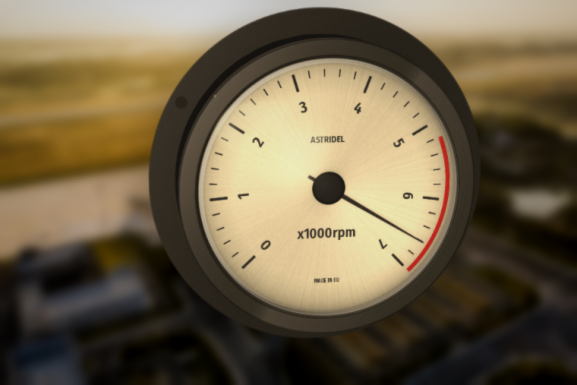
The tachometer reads 6600 rpm
